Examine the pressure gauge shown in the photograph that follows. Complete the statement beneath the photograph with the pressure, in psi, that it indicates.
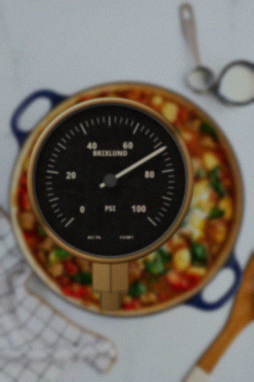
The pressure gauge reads 72 psi
